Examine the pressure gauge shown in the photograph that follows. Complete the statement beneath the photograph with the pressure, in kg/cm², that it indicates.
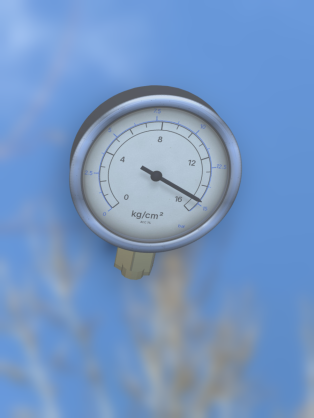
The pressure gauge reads 15 kg/cm²
